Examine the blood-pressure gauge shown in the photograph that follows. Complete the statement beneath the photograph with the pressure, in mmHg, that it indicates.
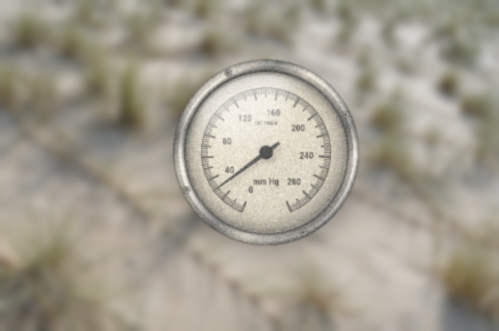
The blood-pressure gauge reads 30 mmHg
